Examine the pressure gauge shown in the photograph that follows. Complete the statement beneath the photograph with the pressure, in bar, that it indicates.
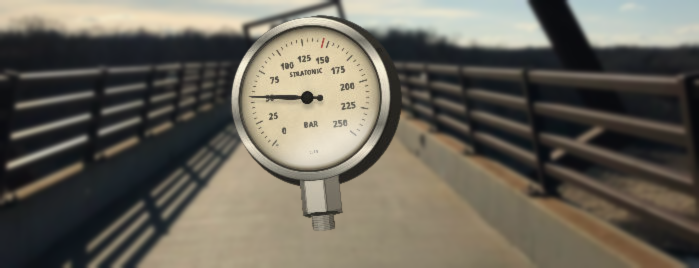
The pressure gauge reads 50 bar
